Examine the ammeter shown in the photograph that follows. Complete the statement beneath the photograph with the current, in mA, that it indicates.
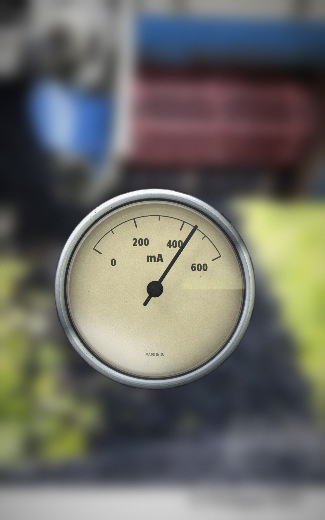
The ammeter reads 450 mA
